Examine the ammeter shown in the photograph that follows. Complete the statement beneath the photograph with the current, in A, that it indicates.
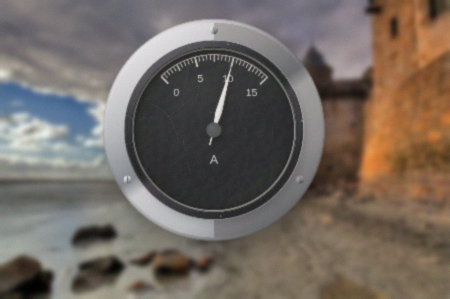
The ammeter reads 10 A
